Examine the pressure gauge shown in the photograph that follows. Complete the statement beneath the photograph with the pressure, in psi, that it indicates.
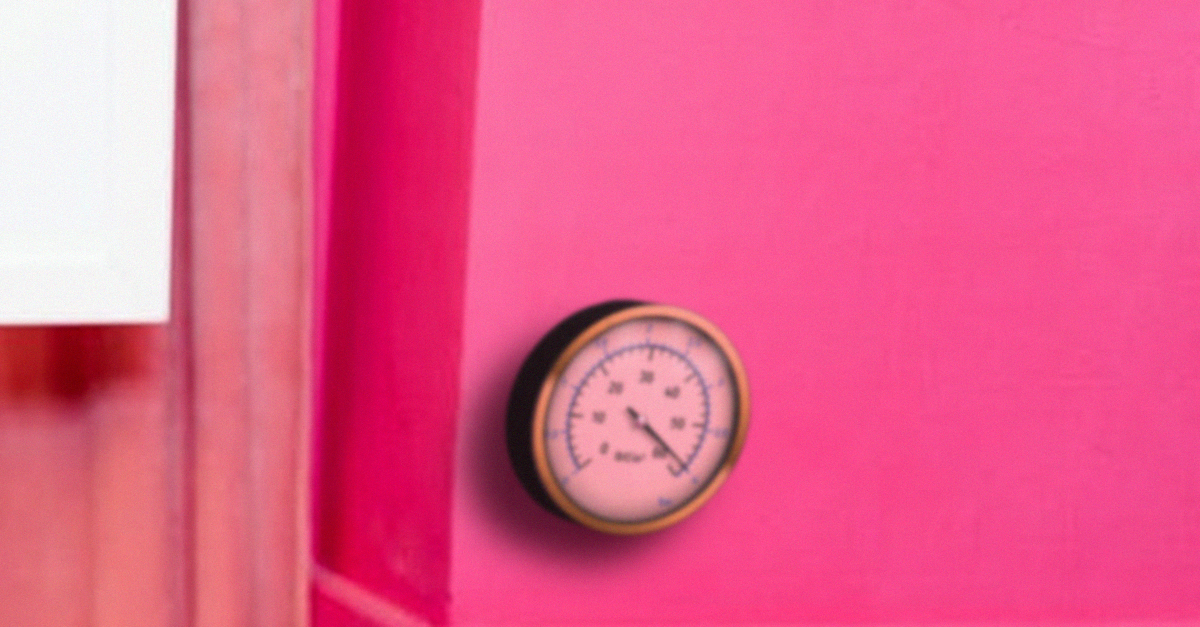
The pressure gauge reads 58 psi
